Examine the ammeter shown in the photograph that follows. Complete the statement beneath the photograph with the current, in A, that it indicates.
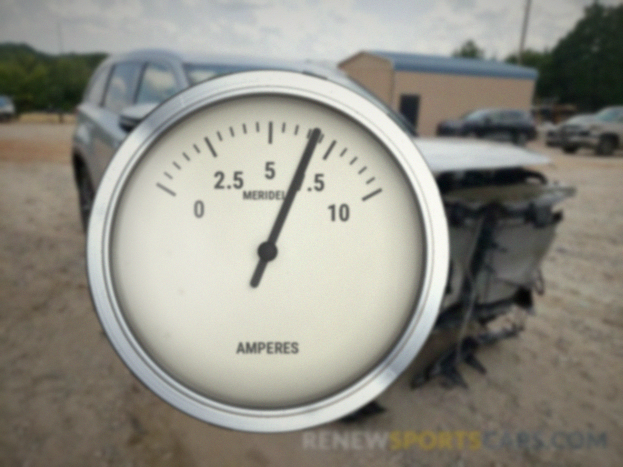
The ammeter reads 6.75 A
